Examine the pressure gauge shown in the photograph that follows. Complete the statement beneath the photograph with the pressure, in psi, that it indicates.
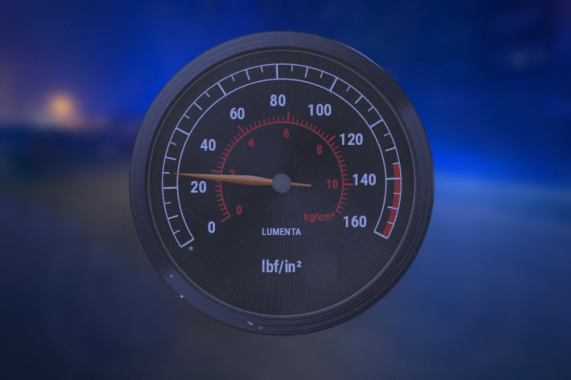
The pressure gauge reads 25 psi
